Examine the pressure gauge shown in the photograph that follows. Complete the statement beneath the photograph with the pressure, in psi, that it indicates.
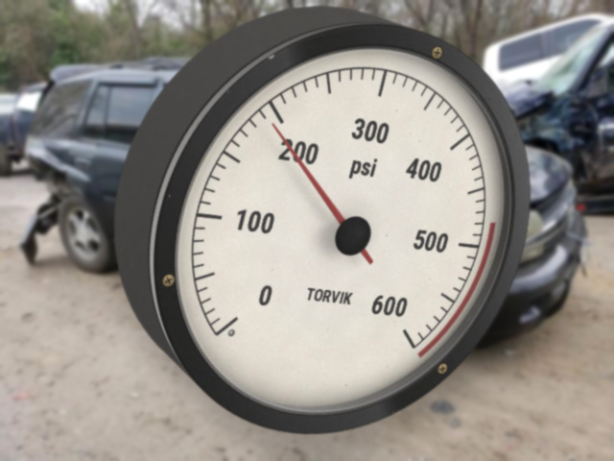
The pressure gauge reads 190 psi
